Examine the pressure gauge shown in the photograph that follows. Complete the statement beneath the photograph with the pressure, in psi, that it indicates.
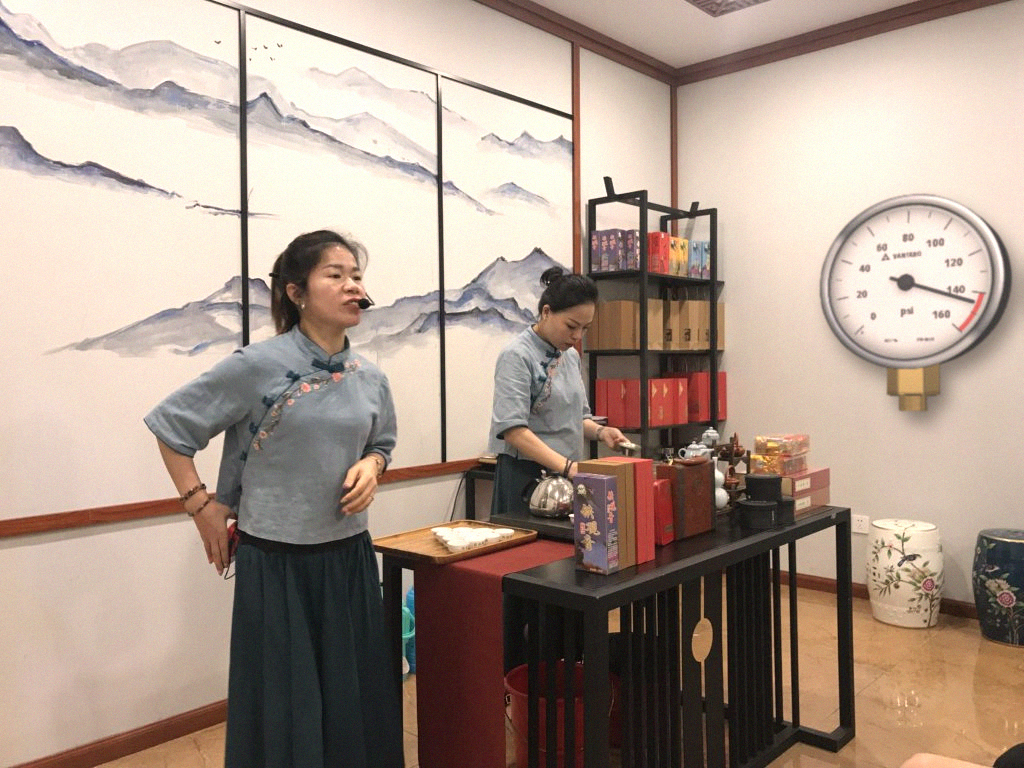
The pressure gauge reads 145 psi
